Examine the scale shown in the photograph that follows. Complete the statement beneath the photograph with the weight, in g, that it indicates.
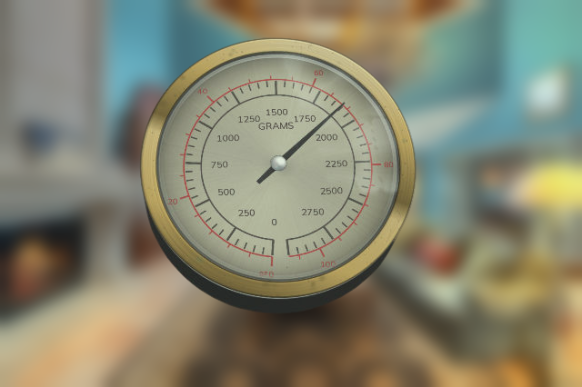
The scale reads 1900 g
